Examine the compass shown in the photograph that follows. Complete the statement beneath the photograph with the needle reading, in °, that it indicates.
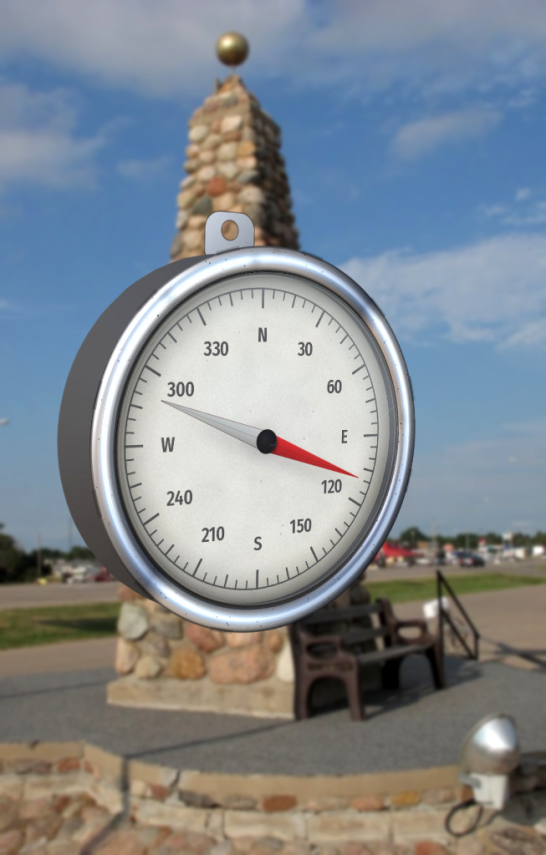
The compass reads 110 °
